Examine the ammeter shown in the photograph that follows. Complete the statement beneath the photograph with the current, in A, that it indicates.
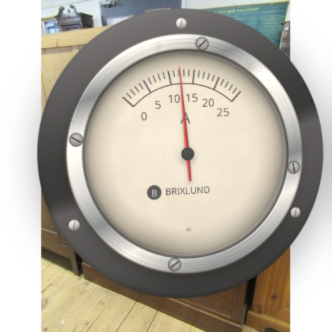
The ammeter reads 12 A
